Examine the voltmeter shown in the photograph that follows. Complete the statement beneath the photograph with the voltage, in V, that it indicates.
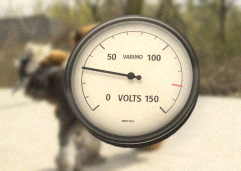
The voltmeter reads 30 V
